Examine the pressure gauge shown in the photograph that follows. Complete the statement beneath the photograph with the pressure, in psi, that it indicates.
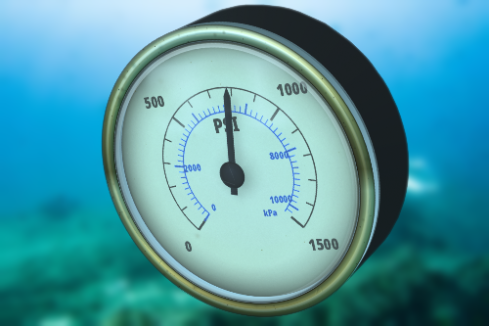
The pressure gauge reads 800 psi
